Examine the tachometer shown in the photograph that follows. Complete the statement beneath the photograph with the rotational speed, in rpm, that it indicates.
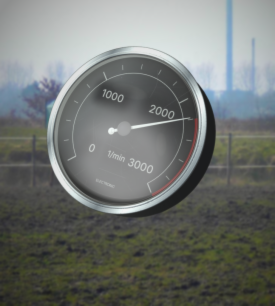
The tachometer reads 2200 rpm
